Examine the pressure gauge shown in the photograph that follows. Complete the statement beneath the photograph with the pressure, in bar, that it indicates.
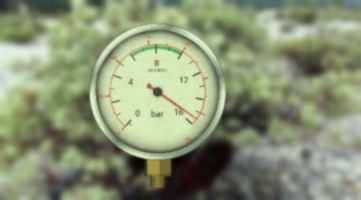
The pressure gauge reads 15.5 bar
